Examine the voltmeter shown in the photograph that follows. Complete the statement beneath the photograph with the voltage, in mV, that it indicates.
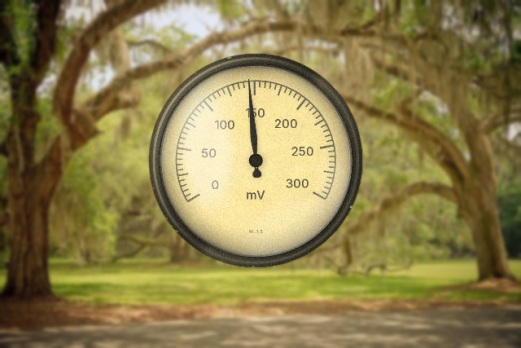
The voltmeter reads 145 mV
